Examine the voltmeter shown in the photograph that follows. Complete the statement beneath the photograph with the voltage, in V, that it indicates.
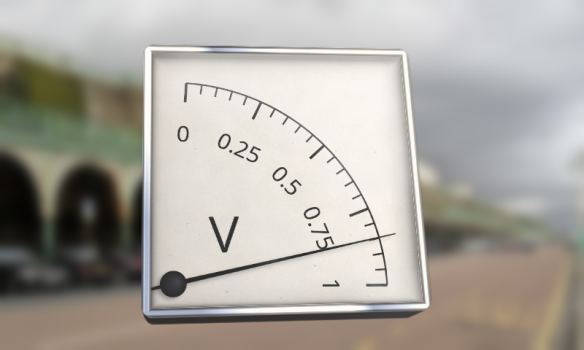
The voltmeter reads 0.85 V
